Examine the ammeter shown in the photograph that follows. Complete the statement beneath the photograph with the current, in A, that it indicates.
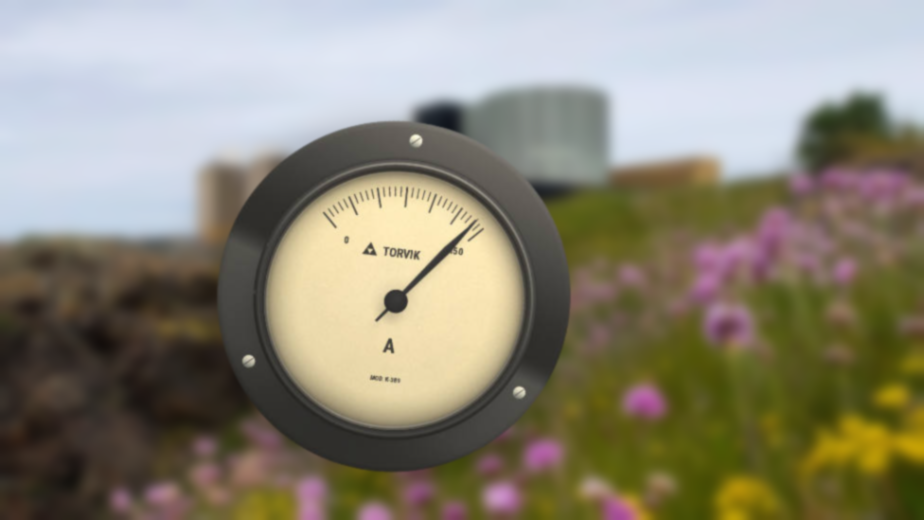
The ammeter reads 140 A
